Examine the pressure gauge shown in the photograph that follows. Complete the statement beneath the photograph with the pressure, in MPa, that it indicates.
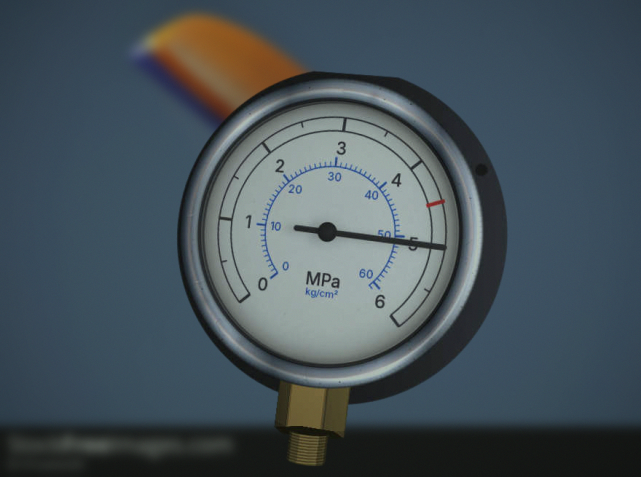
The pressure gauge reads 5 MPa
